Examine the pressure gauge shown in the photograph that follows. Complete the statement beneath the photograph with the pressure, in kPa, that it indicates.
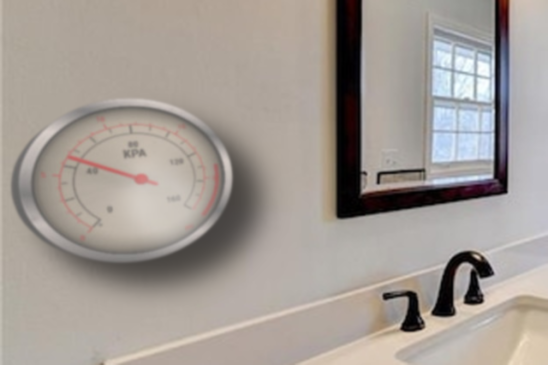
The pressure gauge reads 45 kPa
